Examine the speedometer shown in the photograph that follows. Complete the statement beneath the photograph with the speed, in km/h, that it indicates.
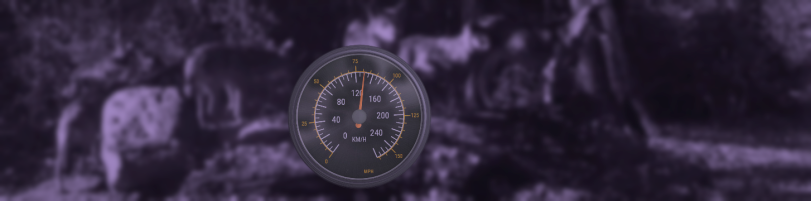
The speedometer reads 130 km/h
